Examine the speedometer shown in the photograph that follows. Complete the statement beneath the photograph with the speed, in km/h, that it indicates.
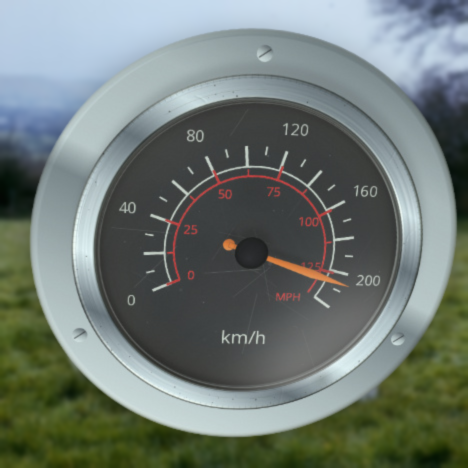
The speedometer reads 205 km/h
